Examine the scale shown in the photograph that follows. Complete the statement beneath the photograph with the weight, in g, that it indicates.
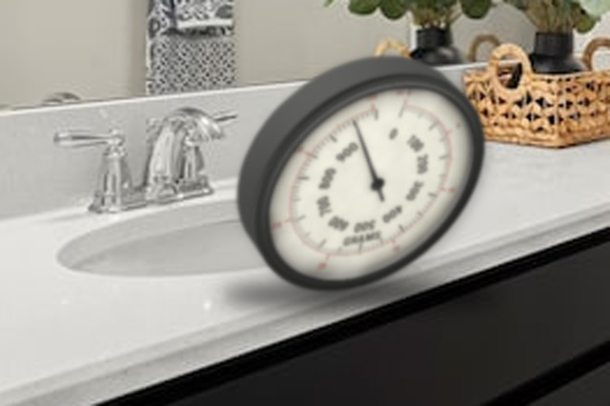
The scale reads 950 g
